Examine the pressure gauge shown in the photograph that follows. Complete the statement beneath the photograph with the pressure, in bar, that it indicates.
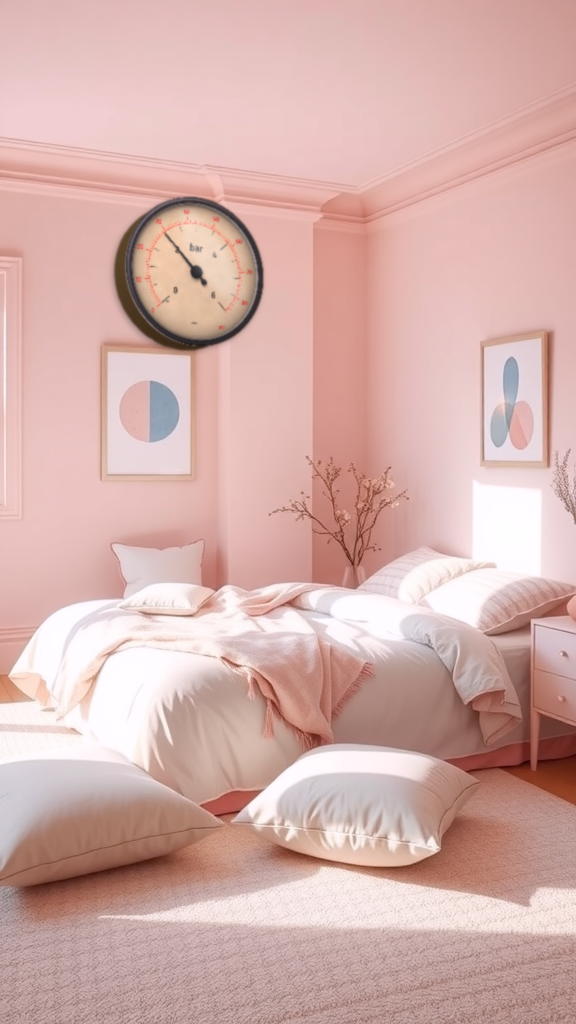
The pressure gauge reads 2 bar
